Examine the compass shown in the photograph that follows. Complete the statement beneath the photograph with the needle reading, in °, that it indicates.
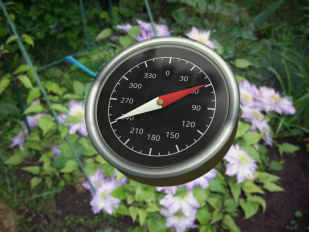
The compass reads 60 °
